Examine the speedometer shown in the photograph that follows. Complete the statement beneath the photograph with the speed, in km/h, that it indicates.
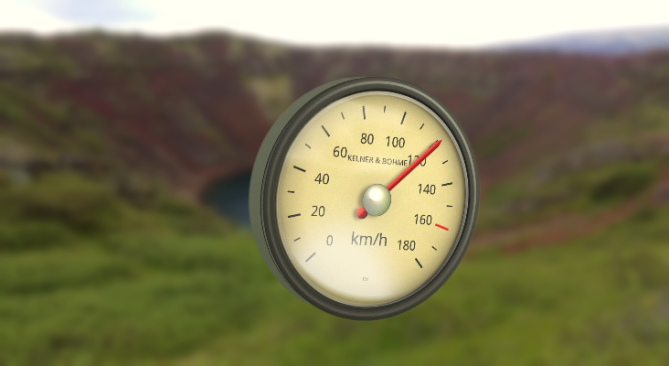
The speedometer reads 120 km/h
